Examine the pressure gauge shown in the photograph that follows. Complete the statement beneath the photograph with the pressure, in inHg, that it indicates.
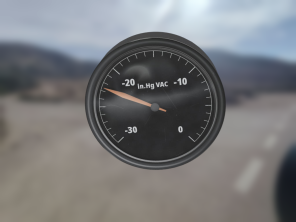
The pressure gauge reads -22.5 inHg
